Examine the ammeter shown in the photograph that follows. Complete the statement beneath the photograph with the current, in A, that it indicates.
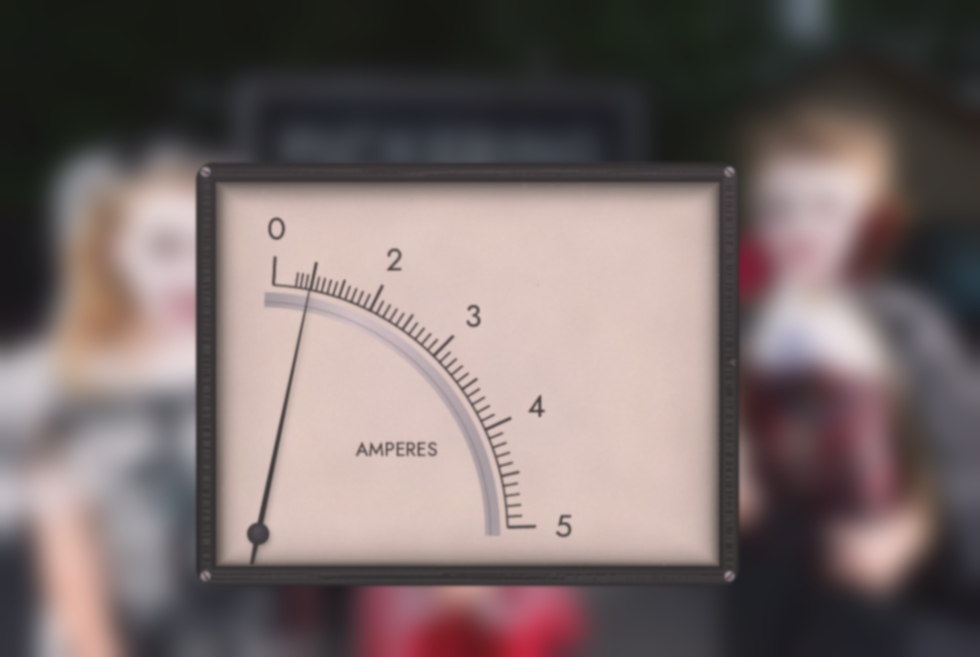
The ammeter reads 1 A
